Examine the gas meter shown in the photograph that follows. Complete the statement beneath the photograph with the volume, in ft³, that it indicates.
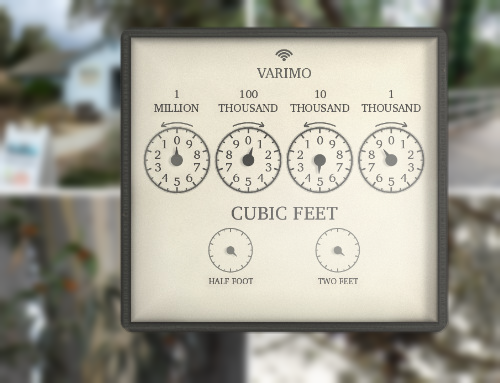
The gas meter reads 4900 ft³
